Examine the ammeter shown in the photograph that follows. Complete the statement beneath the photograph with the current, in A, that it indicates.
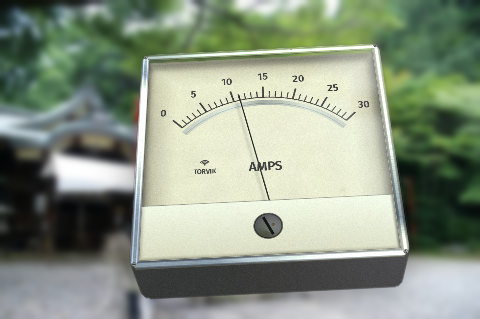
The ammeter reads 11 A
